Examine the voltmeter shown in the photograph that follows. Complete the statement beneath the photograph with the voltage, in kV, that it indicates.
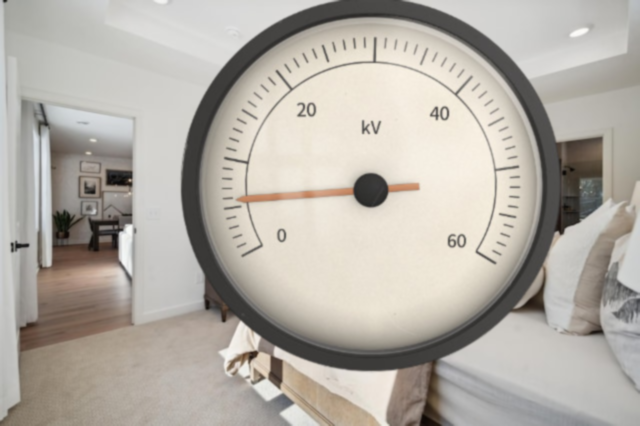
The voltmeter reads 6 kV
